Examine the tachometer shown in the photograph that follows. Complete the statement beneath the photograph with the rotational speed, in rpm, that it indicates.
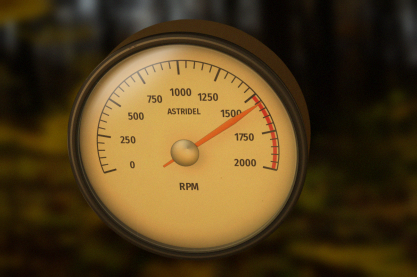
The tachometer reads 1550 rpm
